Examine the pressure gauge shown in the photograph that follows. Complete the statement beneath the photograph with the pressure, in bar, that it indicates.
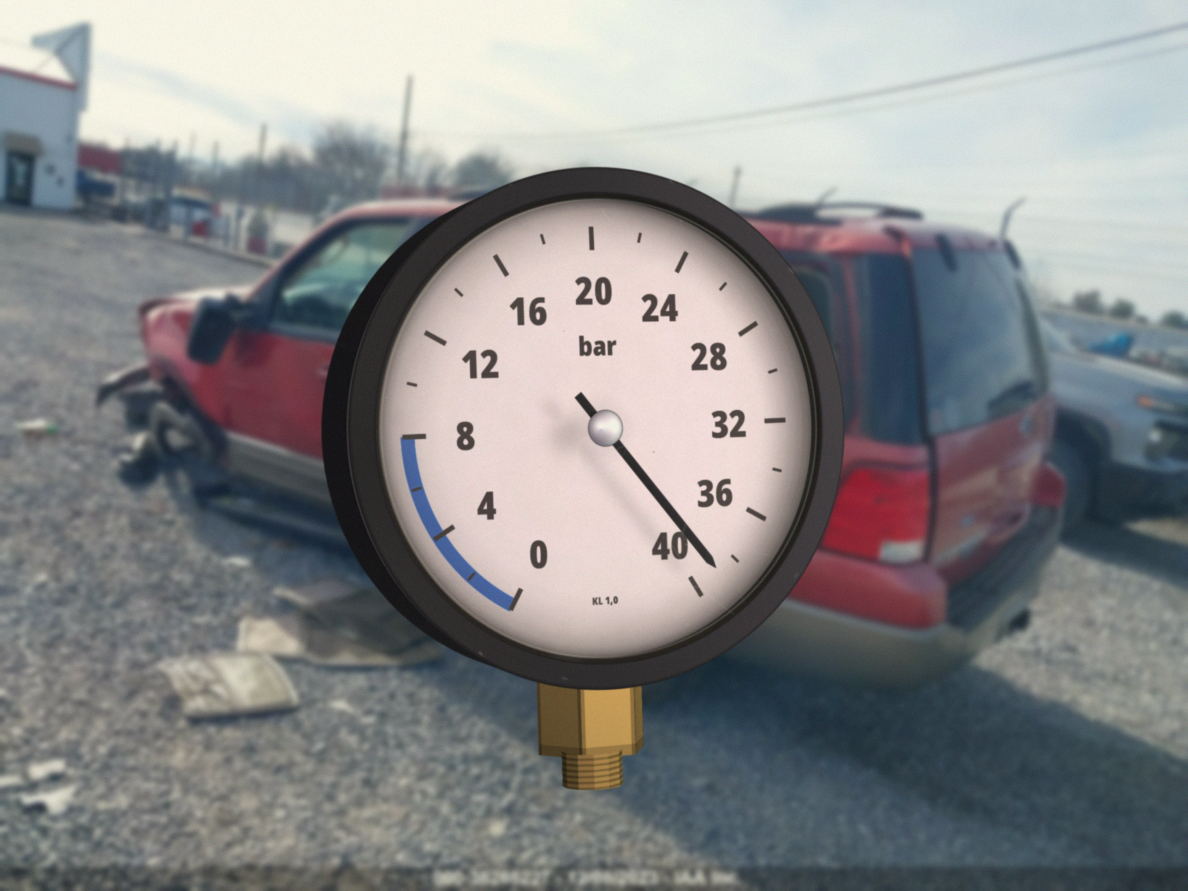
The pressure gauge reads 39 bar
